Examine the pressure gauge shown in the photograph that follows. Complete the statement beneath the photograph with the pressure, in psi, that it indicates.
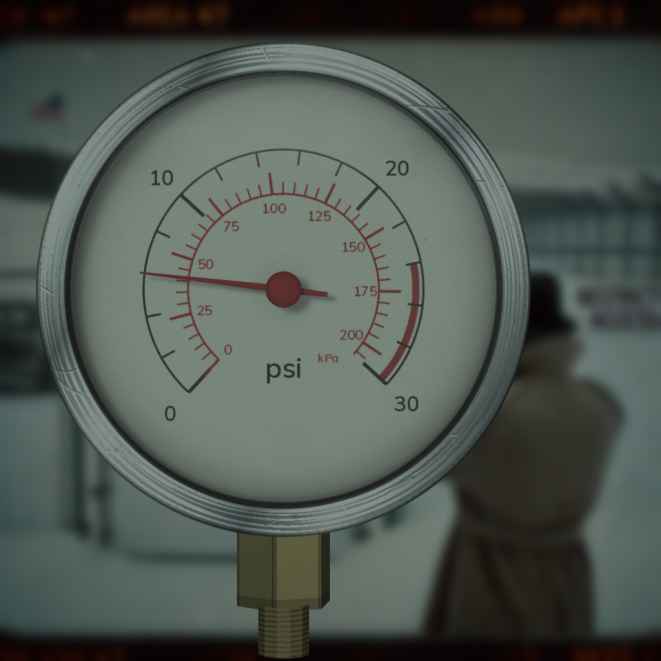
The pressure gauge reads 6 psi
